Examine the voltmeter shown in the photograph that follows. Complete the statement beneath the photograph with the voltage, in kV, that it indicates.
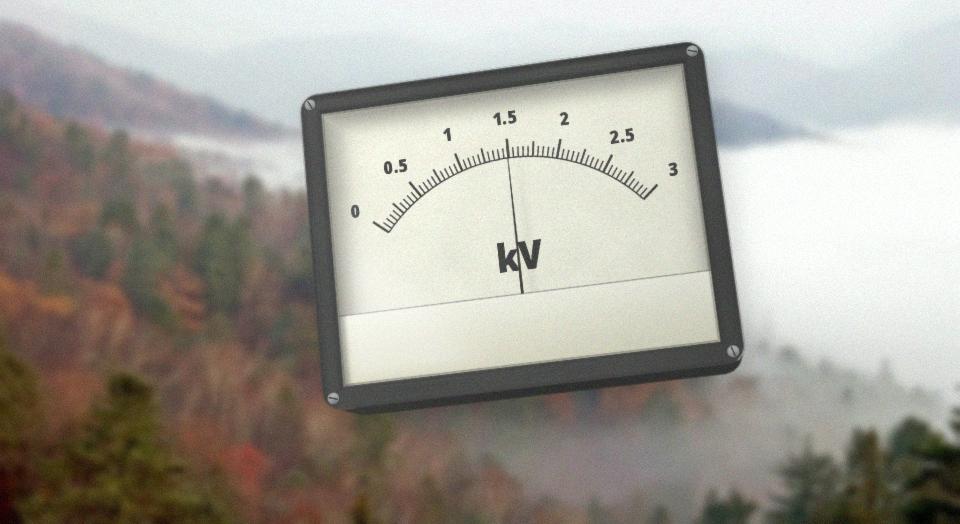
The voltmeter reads 1.5 kV
